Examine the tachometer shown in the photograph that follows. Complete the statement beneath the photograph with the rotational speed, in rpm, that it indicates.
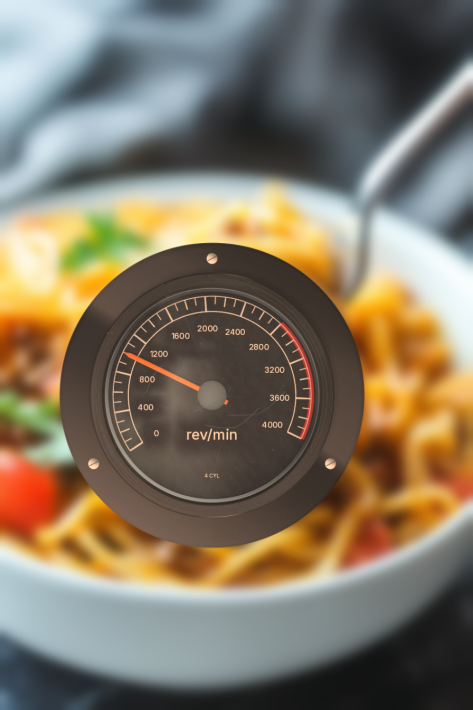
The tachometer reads 1000 rpm
